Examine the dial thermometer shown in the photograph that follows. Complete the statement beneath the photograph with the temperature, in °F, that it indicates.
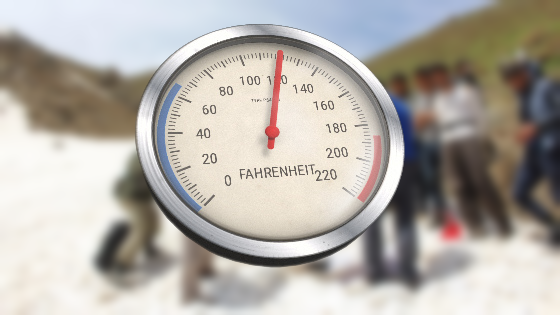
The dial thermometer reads 120 °F
